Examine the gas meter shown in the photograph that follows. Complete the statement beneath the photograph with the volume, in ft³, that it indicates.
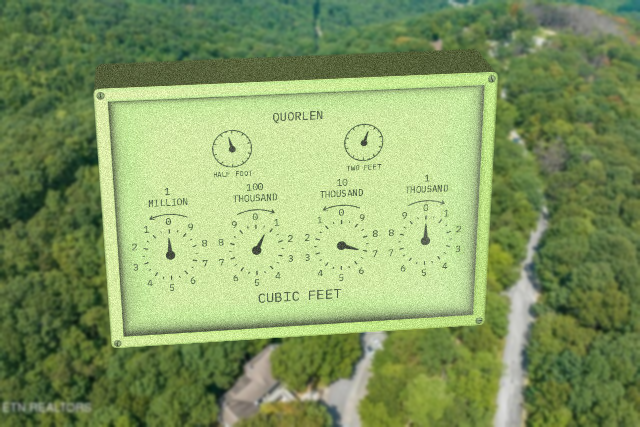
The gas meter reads 7000 ft³
